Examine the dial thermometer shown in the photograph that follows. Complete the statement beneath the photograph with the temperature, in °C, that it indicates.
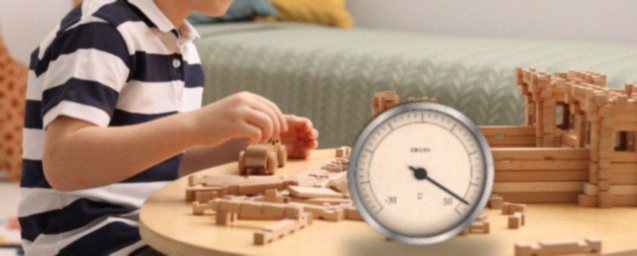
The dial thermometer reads 46 °C
